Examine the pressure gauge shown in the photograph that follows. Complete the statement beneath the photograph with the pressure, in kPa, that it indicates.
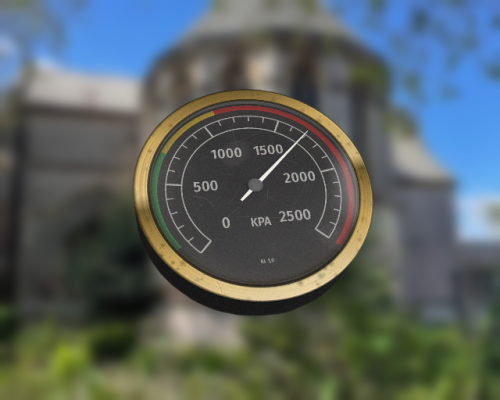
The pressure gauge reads 1700 kPa
